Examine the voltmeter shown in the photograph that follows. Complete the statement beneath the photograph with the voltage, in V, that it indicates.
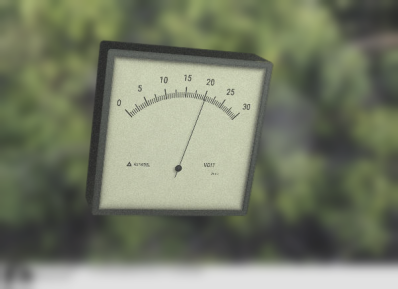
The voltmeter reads 20 V
